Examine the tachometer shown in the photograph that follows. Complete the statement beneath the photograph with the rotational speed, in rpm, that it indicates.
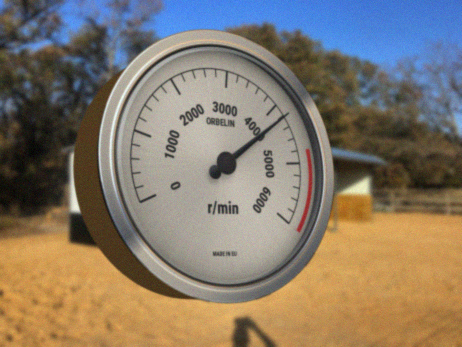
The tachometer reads 4200 rpm
